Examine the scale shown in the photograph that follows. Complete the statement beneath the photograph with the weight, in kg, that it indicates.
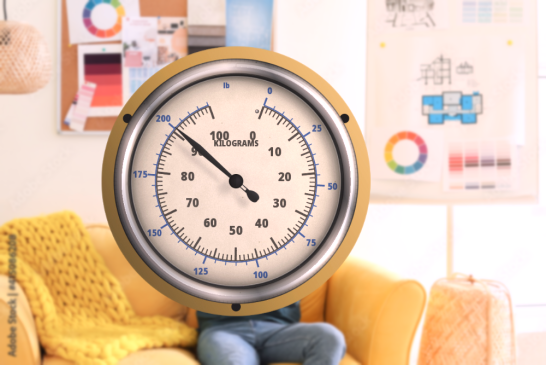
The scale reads 91 kg
